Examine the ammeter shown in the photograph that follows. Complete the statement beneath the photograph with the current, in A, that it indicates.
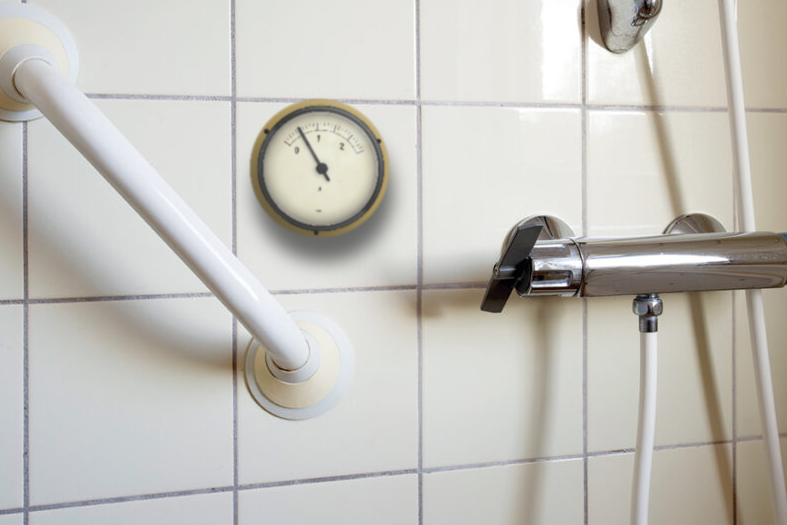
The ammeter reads 0.5 A
